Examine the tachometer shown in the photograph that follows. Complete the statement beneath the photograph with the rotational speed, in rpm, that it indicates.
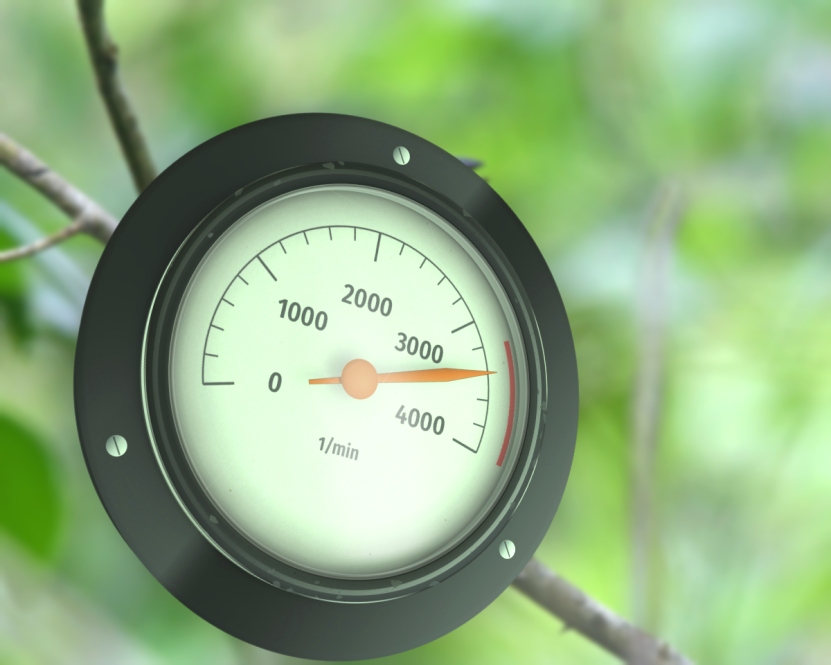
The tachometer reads 3400 rpm
